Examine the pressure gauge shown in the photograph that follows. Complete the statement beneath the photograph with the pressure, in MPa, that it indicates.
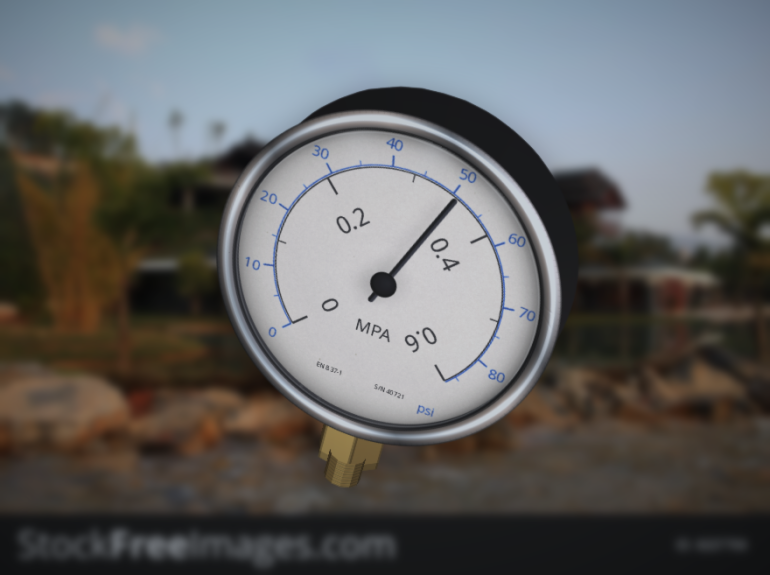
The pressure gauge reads 0.35 MPa
